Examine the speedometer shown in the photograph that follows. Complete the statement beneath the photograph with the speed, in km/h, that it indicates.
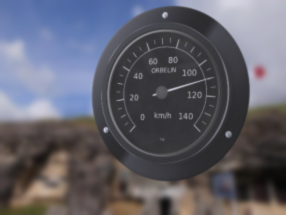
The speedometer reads 110 km/h
